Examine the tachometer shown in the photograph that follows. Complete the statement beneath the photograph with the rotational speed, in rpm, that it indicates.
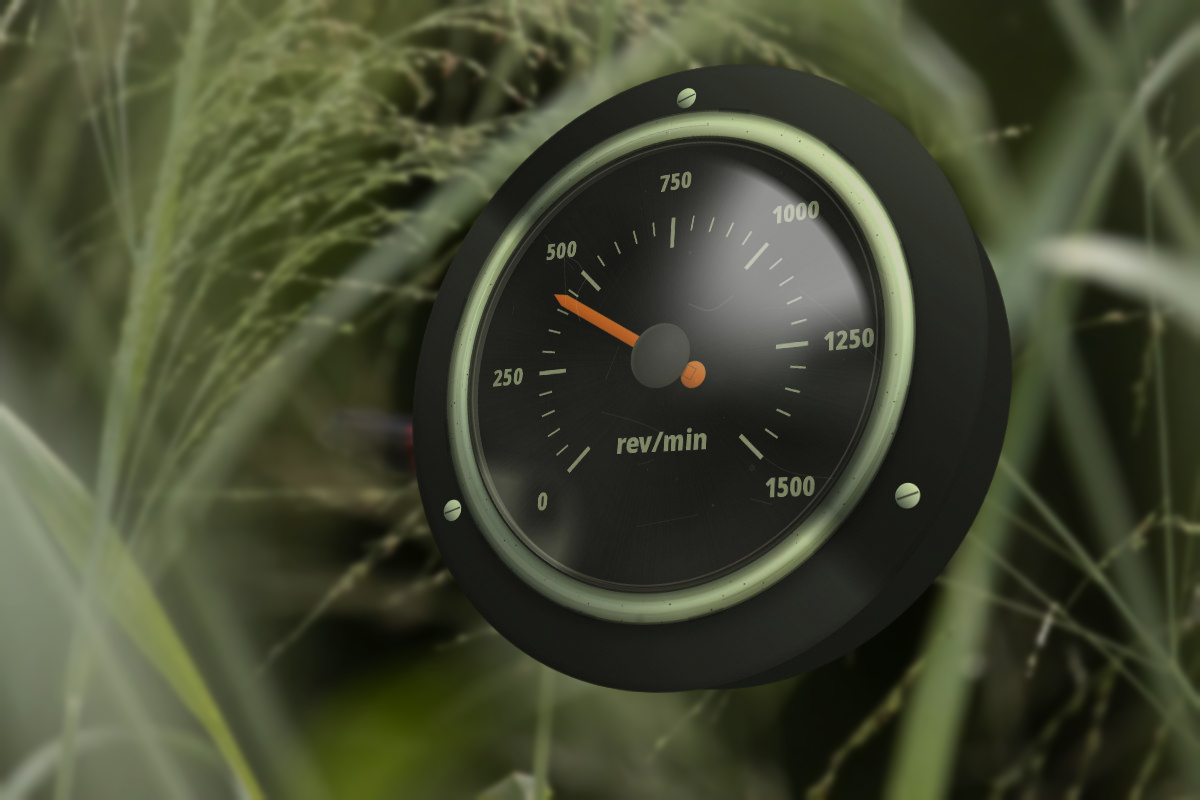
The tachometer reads 425 rpm
